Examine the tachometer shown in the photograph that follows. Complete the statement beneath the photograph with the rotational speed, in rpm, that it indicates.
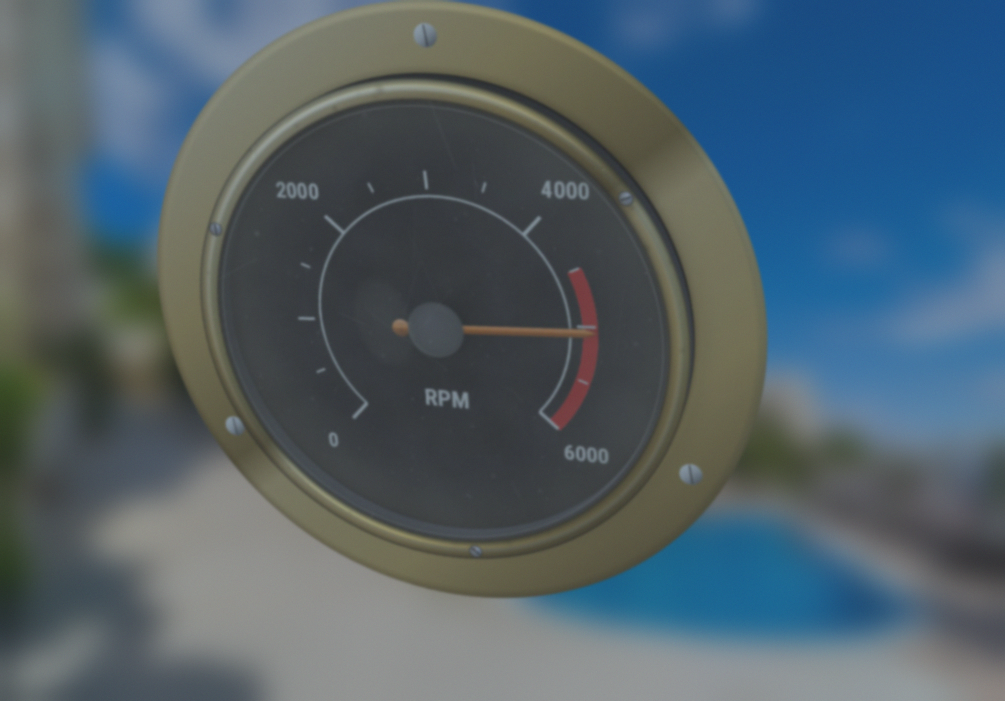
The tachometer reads 5000 rpm
